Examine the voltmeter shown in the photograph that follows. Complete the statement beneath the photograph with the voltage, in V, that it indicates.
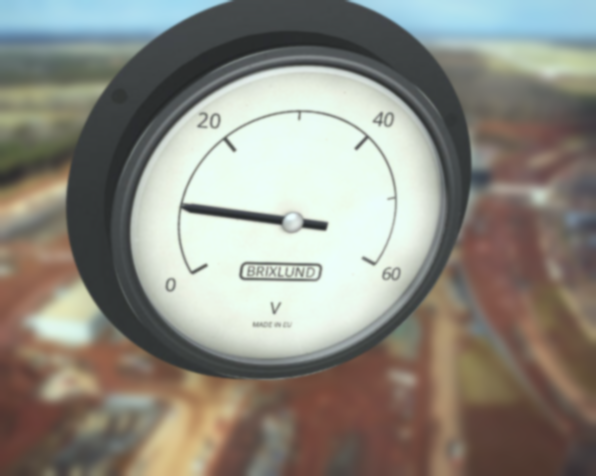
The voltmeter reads 10 V
